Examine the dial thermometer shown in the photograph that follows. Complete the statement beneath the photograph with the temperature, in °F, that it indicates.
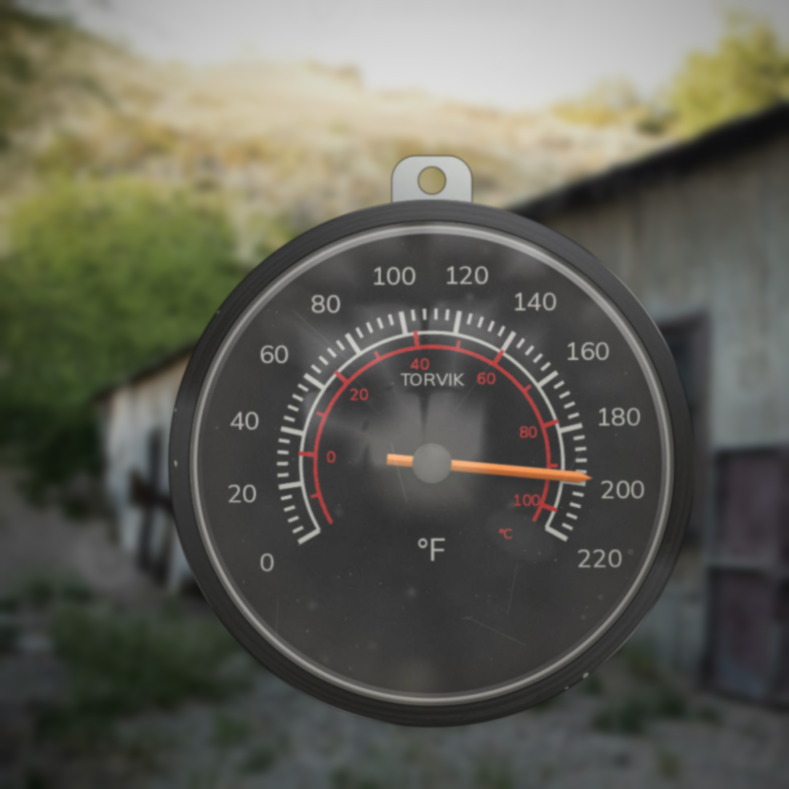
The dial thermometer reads 198 °F
